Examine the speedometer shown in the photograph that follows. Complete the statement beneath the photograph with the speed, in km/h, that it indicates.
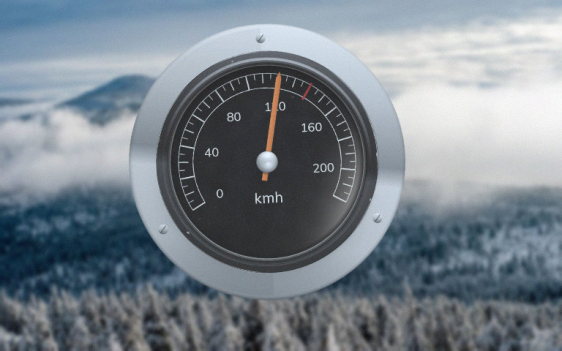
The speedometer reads 120 km/h
